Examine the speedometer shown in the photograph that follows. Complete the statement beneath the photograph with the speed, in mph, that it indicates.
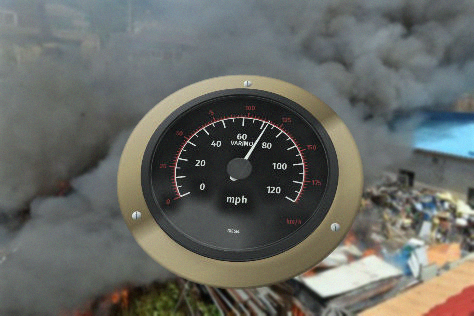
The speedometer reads 72.5 mph
